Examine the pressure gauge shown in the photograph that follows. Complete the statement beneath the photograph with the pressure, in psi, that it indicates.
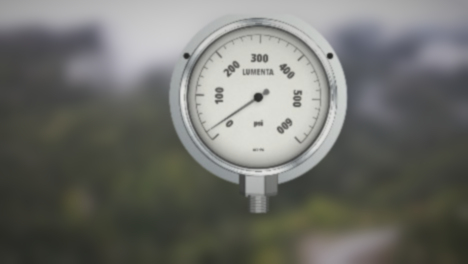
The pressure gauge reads 20 psi
